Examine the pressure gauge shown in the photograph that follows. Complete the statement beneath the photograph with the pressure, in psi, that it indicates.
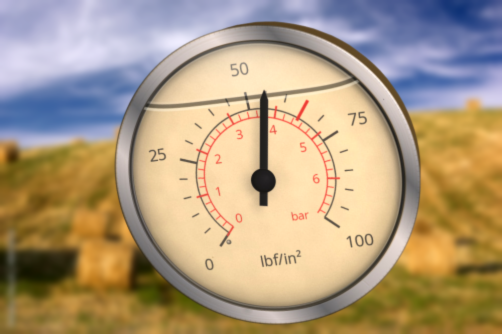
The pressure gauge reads 55 psi
